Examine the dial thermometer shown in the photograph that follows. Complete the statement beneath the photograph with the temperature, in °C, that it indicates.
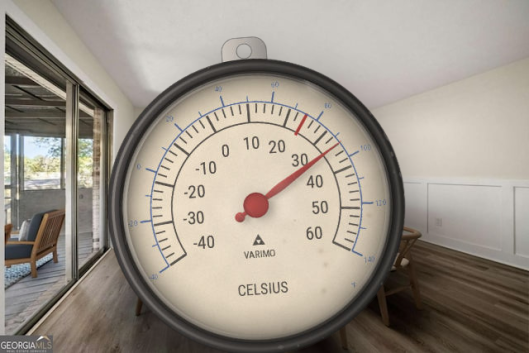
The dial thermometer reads 34 °C
